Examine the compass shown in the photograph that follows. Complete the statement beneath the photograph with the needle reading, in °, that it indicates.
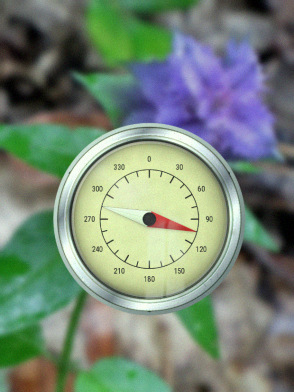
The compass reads 105 °
